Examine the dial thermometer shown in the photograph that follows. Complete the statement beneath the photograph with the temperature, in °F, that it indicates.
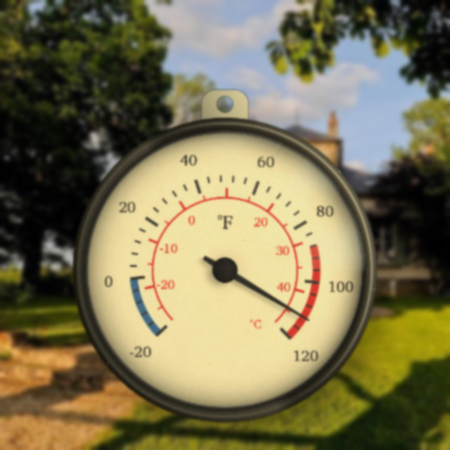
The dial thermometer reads 112 °F
